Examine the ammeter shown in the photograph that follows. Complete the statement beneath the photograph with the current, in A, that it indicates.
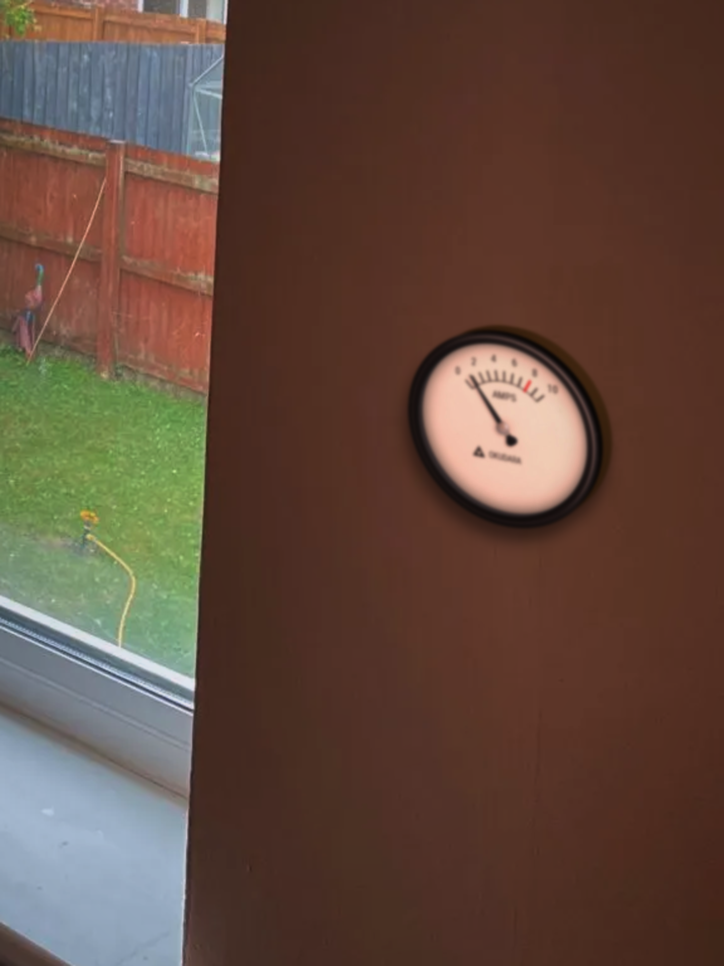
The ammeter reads 1 A
